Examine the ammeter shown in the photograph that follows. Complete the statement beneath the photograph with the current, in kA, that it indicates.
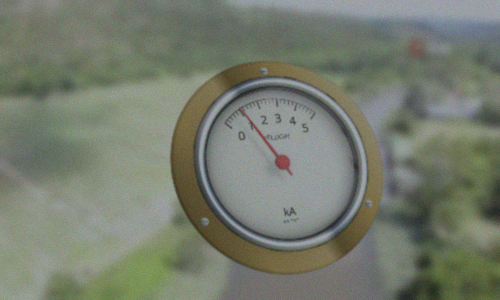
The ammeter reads 1 kA
